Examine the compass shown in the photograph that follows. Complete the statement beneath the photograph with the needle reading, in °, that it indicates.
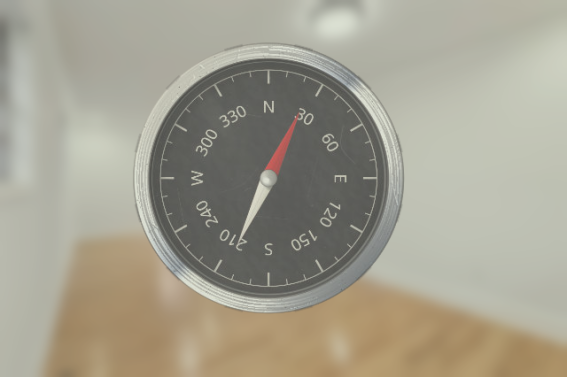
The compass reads 25 °
